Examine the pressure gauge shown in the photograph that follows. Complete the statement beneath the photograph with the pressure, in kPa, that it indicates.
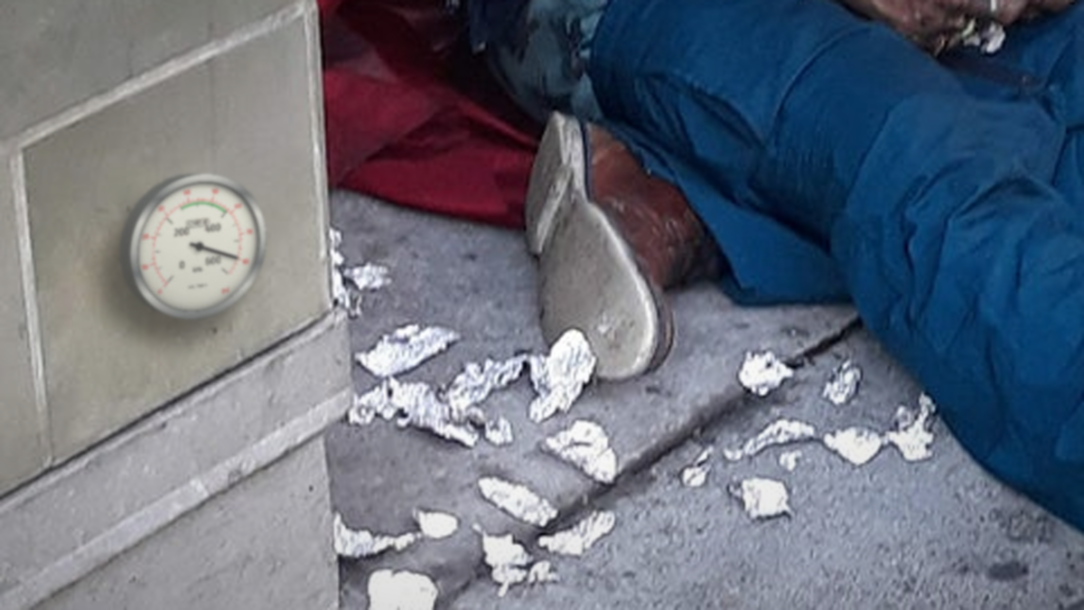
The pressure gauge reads 550 kPa
